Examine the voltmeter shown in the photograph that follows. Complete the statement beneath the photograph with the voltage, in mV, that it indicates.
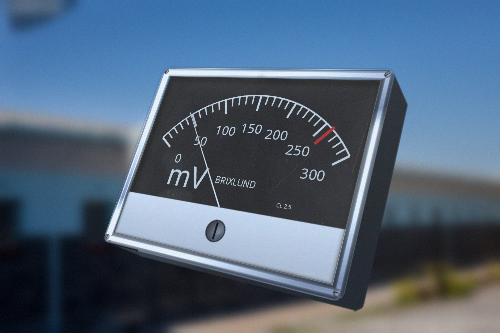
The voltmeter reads 50 mV
